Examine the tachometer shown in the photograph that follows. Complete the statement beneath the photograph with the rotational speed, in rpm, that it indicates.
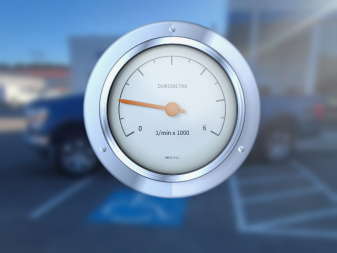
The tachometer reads 1000 rpm
